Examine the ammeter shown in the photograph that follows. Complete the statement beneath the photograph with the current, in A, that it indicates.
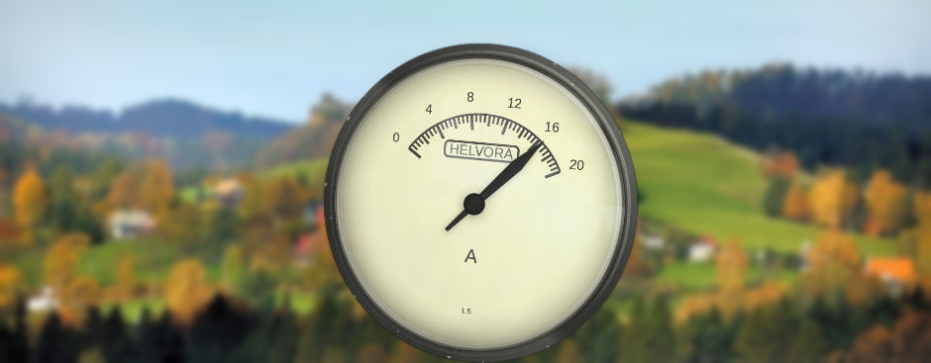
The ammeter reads 16.5 A
